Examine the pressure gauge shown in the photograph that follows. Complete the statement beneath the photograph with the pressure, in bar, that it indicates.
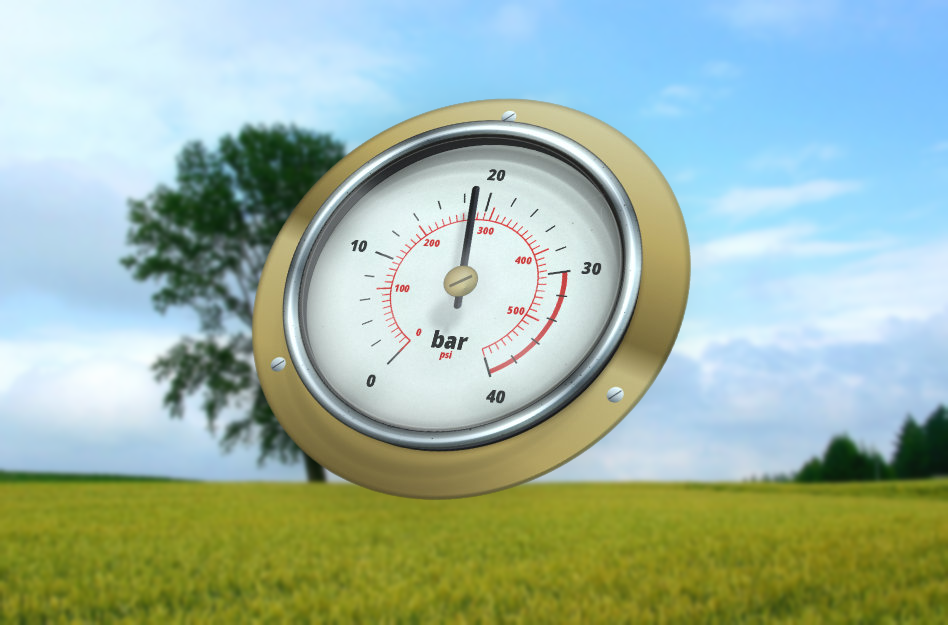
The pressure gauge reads 19 bar
